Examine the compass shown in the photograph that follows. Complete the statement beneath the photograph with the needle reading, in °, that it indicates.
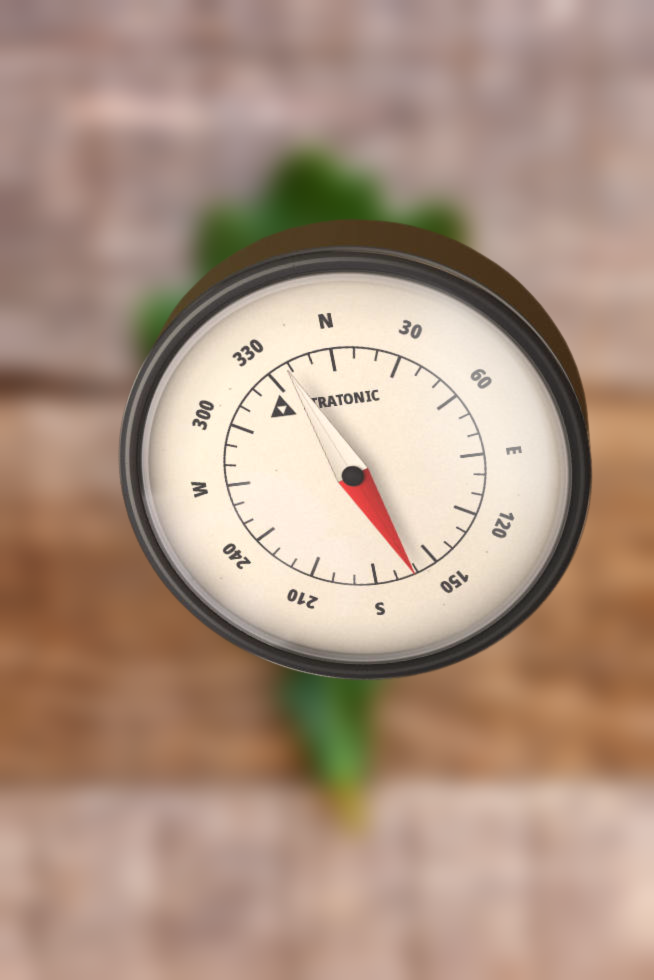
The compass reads 160 °
